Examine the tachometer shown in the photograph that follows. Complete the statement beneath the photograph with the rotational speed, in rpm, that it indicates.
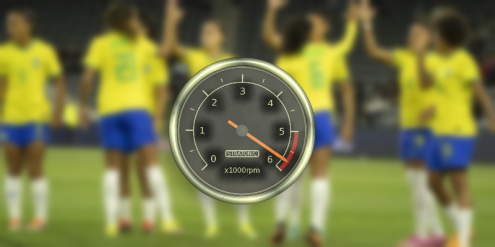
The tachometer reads 5750 rpm
